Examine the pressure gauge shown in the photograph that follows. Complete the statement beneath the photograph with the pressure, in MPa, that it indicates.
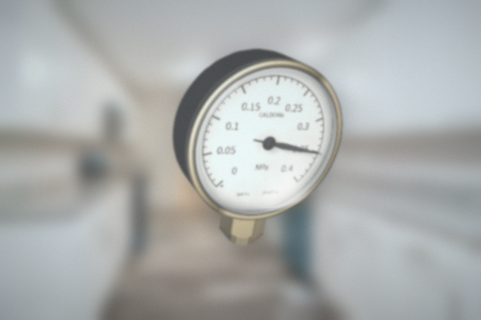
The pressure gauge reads 0.35 MPa
